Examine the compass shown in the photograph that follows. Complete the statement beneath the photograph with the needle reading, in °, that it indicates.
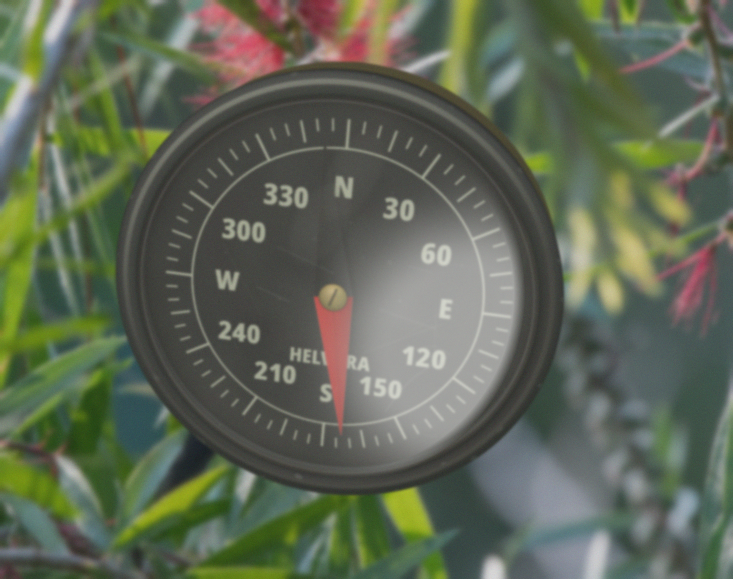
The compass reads 172.5 °
